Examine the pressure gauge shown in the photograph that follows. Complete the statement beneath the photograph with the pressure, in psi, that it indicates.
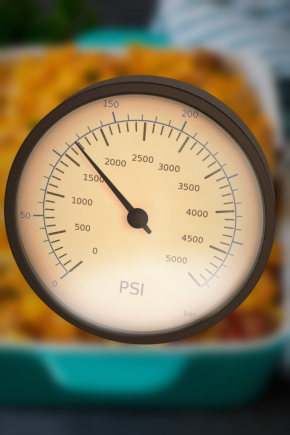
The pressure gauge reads 1700 psi
